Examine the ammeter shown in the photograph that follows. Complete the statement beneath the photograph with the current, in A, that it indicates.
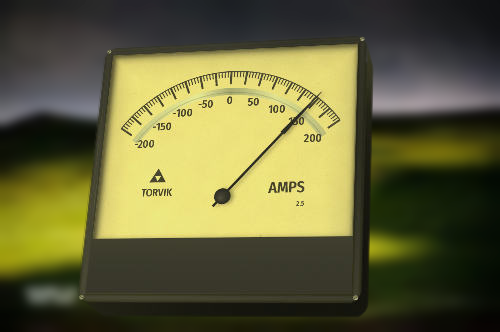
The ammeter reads 150 A
